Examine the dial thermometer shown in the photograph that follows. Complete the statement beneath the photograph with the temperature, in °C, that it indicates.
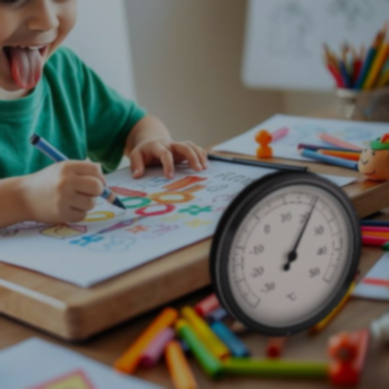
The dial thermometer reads 20 °C
